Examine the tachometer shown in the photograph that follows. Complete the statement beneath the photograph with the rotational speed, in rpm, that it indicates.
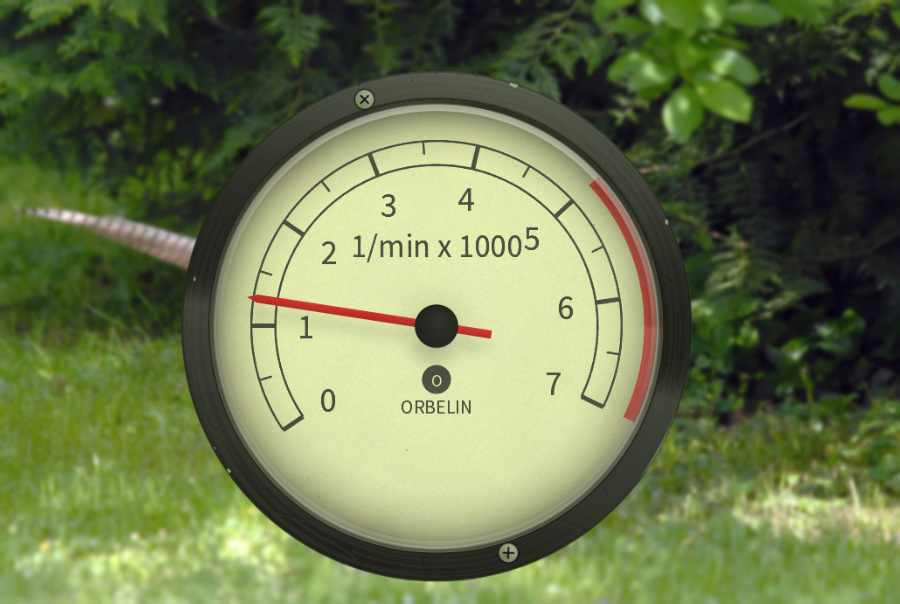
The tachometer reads 1250 rpm
